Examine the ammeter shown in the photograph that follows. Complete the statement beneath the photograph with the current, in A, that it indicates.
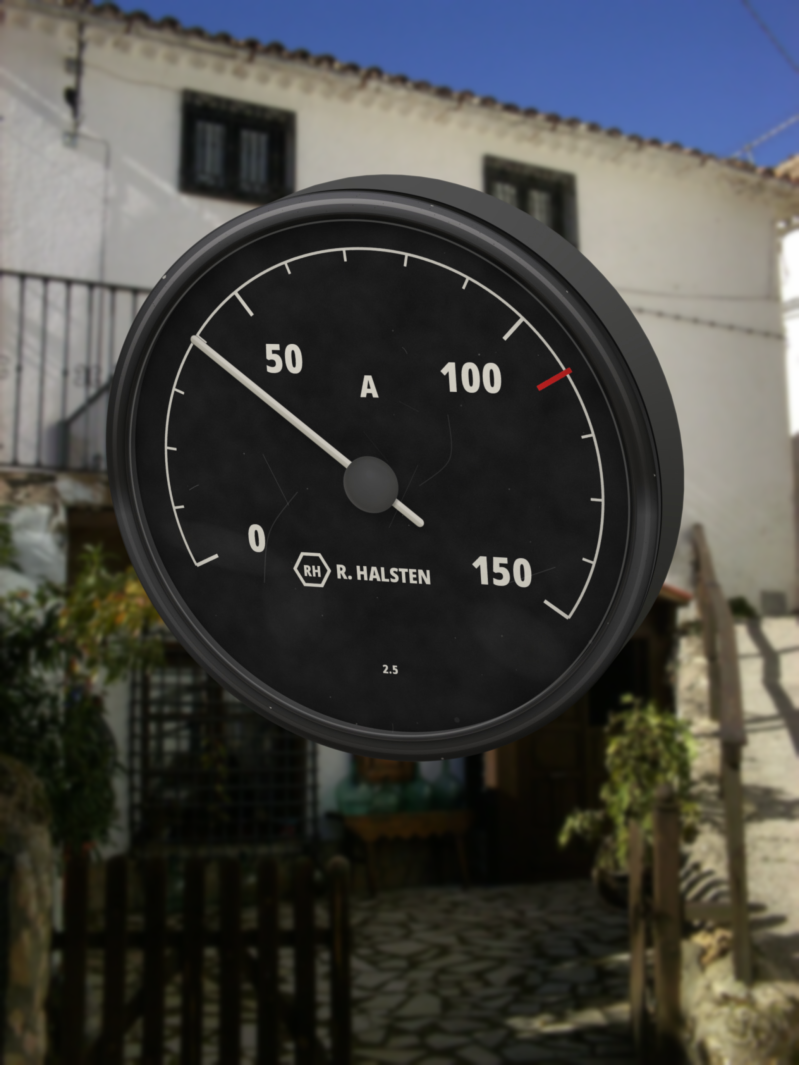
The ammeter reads 40 A
